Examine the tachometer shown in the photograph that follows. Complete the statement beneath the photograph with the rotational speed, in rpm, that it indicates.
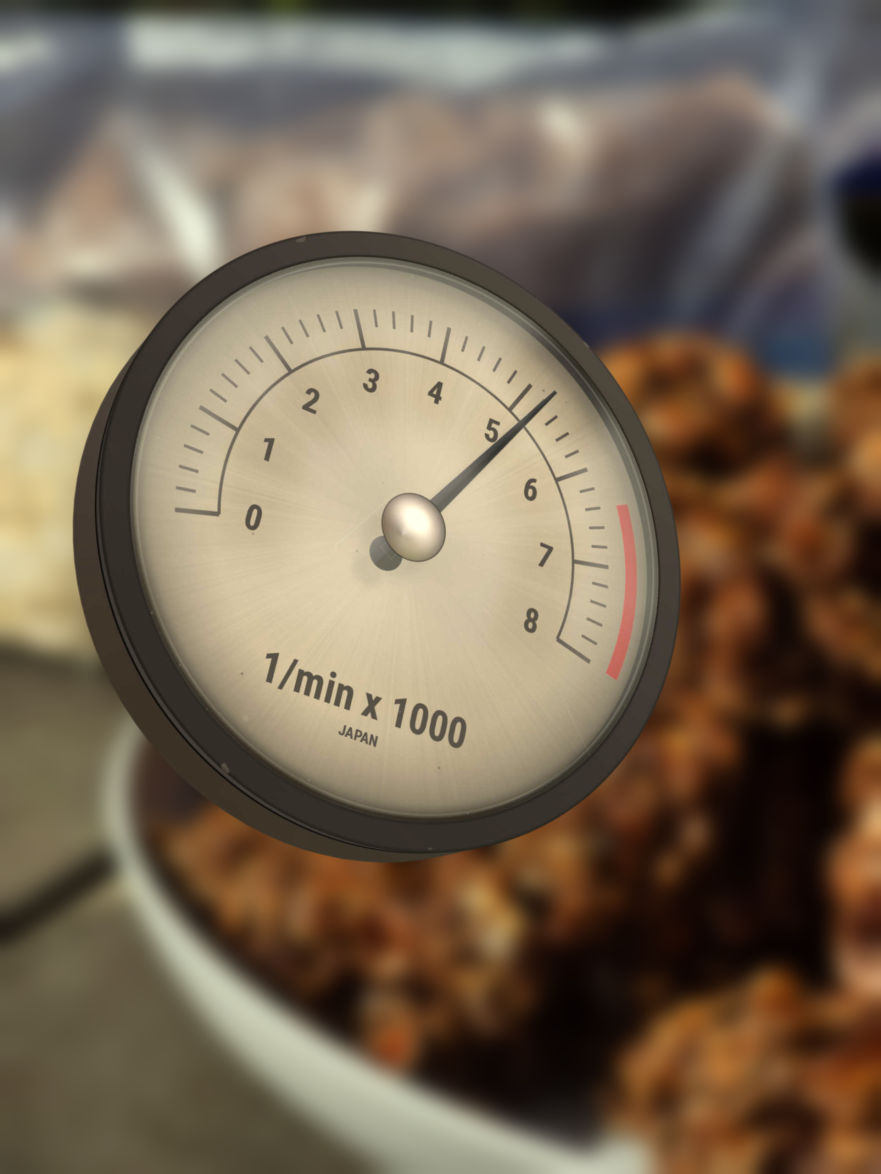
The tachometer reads 5200 rpm
